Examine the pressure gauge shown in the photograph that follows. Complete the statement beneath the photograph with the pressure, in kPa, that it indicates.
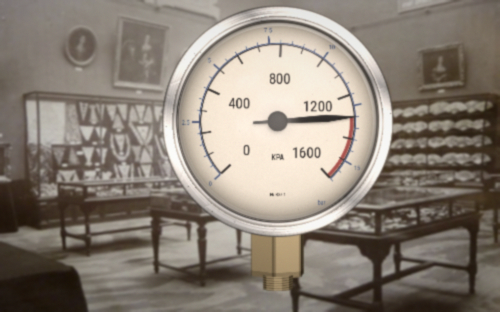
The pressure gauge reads 1300 kPa
